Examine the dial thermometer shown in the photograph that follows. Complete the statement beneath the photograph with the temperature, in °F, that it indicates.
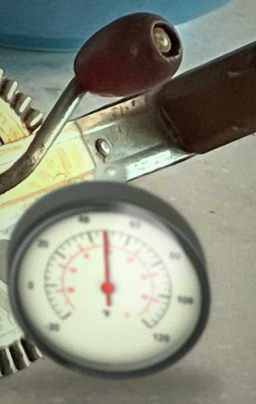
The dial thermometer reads 48 °F
